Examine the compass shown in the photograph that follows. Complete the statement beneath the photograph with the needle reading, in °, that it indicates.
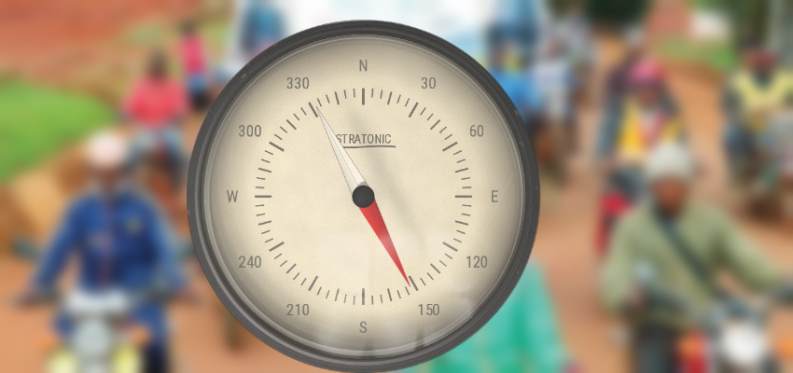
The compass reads 152.5 °
